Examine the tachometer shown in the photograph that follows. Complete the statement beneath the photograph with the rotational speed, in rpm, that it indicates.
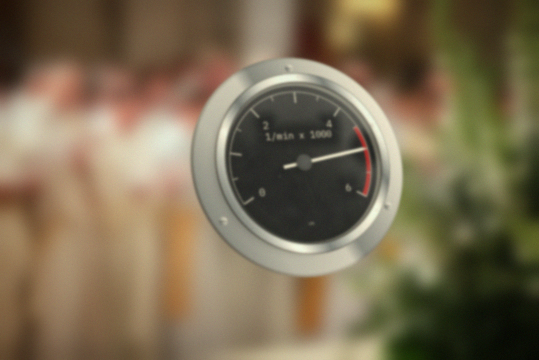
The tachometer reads 5000 rpm
